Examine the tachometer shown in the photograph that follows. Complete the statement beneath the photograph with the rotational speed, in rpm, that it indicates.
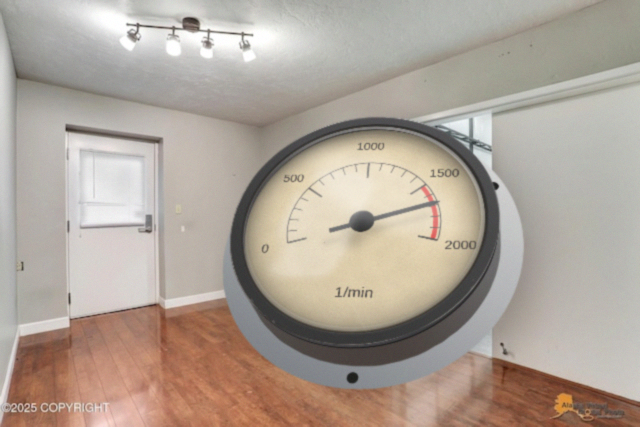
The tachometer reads 1700 rpm
